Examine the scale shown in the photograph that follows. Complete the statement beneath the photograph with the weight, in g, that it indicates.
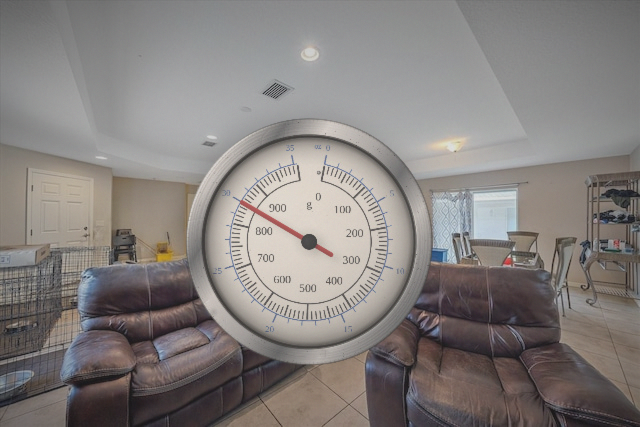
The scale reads 850 g
